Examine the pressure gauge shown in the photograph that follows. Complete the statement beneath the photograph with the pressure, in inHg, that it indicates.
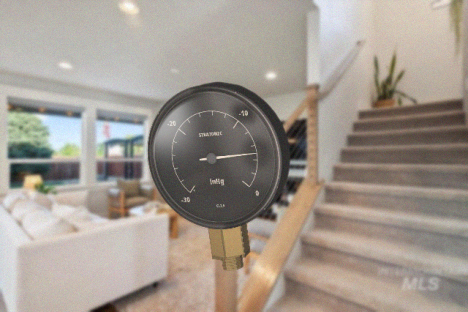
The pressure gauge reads -5 inHg
